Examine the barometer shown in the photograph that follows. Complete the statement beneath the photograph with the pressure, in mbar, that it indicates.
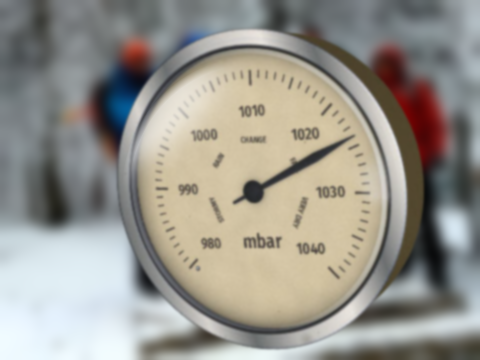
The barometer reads 1024 mbar
